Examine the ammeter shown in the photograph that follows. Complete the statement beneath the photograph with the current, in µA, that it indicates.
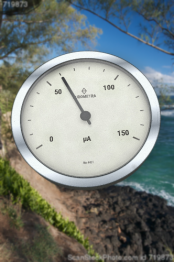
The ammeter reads 60 µA
